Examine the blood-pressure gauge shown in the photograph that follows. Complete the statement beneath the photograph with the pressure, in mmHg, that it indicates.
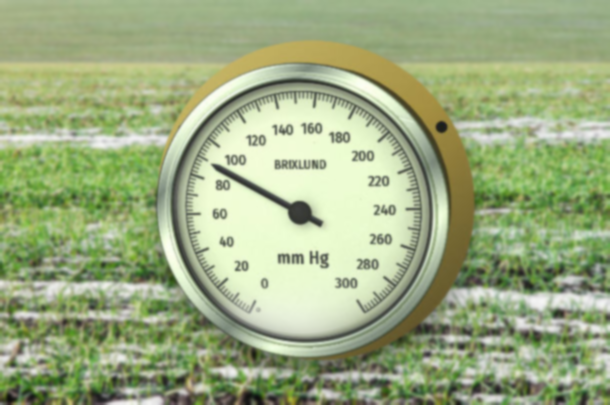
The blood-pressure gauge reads 90 mmHg
